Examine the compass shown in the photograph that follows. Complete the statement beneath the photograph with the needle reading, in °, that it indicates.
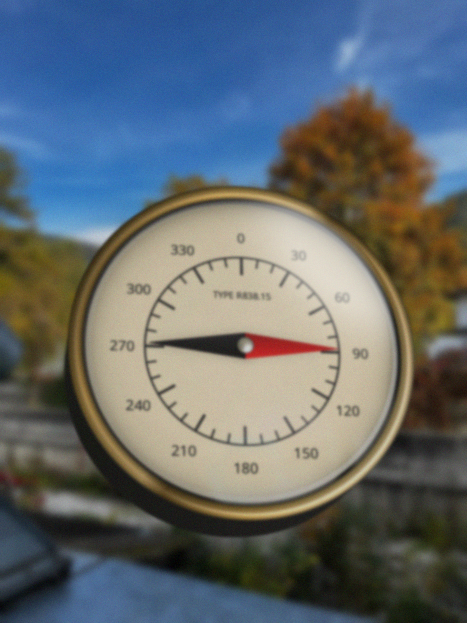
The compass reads 90 °
